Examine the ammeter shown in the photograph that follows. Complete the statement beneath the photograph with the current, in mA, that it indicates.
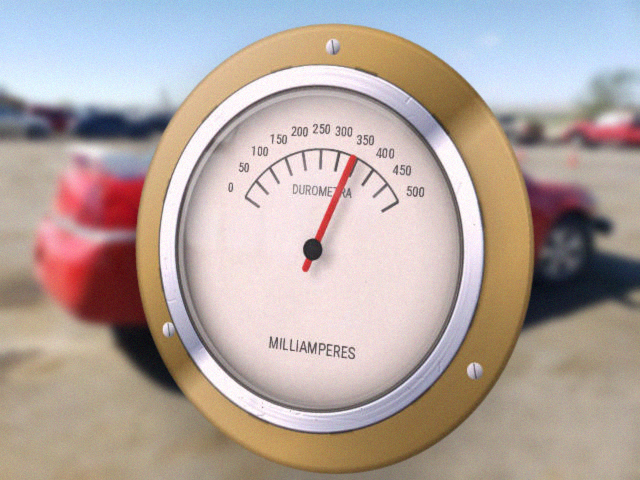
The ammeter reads 350 mA
